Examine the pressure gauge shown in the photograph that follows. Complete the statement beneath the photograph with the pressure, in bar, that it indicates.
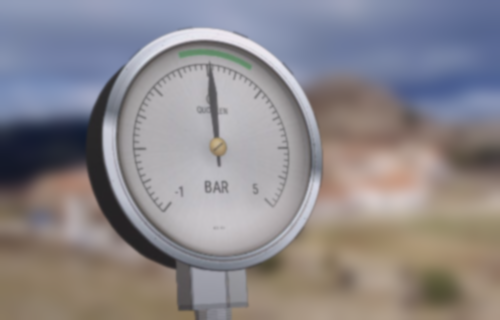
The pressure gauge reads 2 bar
